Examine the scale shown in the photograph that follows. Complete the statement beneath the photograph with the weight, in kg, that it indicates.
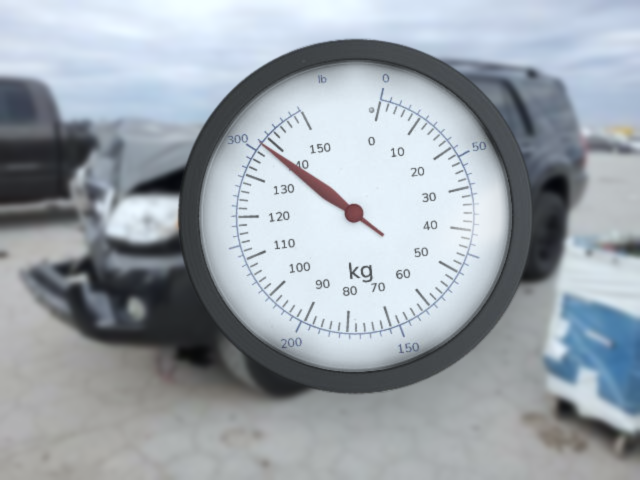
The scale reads 138 kg
